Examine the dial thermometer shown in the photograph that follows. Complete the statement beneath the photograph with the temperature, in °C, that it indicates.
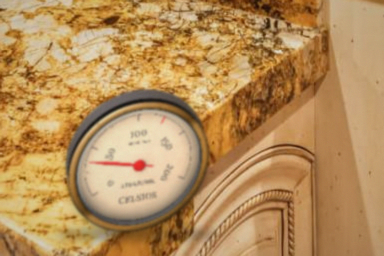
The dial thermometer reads 37.5 °C
